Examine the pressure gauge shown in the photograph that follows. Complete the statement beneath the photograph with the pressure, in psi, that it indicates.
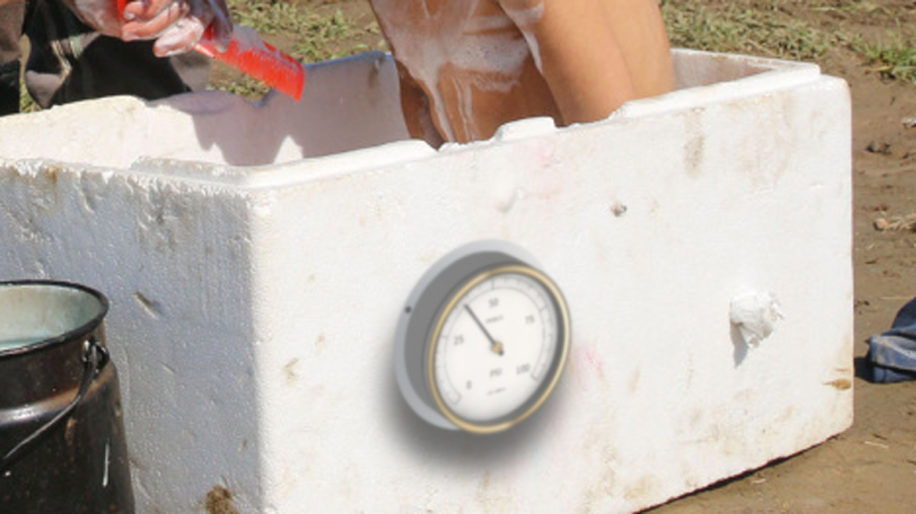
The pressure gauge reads 37.5 psi
